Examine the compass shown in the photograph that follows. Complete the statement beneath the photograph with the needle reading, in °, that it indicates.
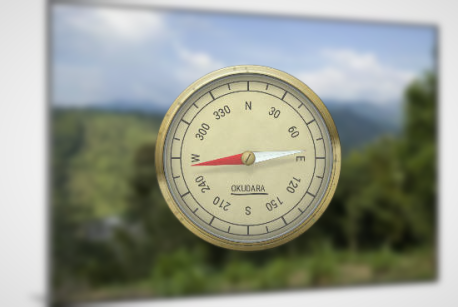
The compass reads 262.5 °
